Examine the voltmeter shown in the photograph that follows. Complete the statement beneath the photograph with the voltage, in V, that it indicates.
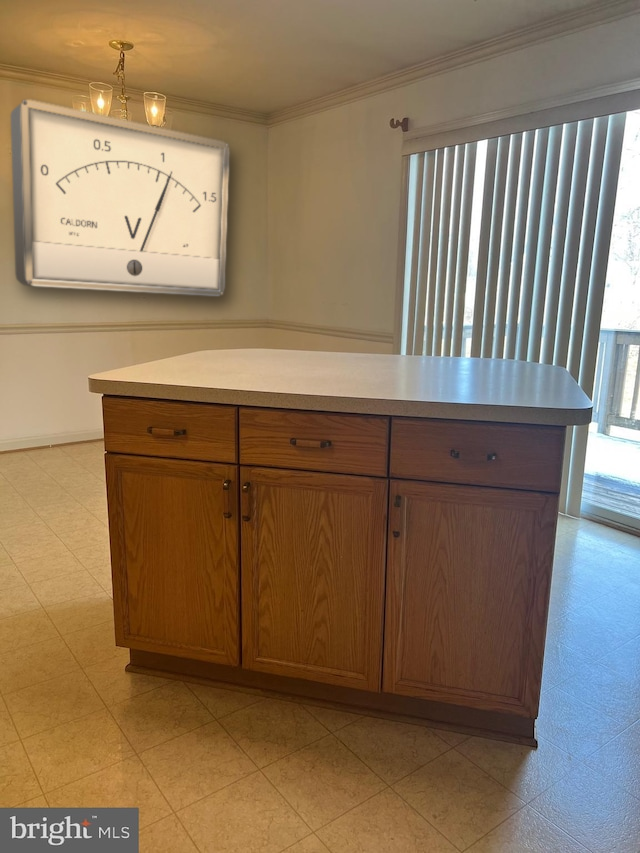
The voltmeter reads 1.1 V
